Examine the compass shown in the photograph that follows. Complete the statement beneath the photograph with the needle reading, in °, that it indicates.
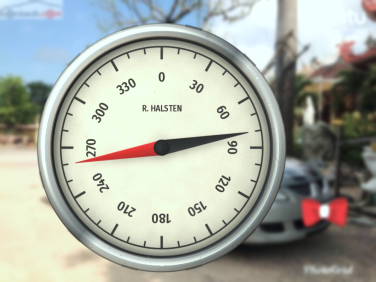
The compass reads 260 °
